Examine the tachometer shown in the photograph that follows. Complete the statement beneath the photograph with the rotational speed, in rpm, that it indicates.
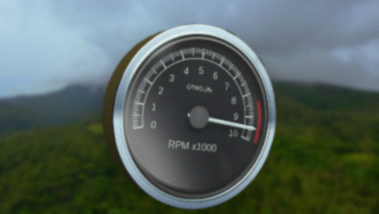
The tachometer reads 9500 rpm
